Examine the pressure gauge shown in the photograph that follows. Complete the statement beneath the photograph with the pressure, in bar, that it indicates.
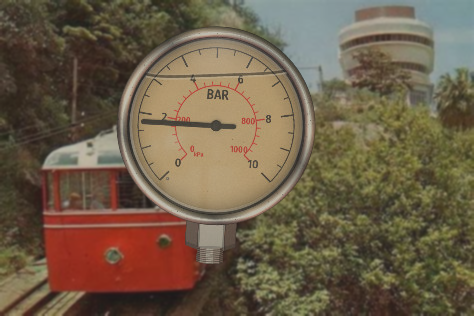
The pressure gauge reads 1.75 bar
